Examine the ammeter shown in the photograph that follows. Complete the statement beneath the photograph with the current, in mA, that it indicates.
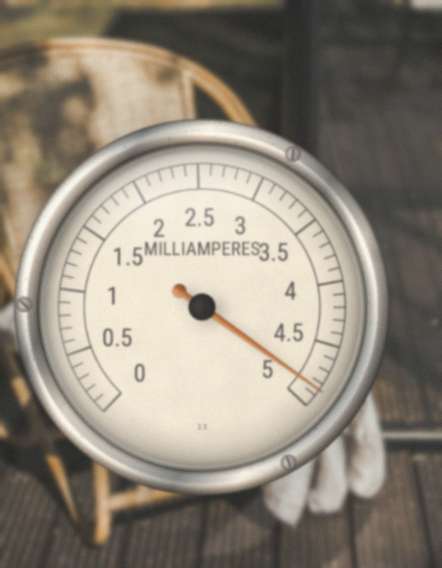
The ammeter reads 4.85 mA
